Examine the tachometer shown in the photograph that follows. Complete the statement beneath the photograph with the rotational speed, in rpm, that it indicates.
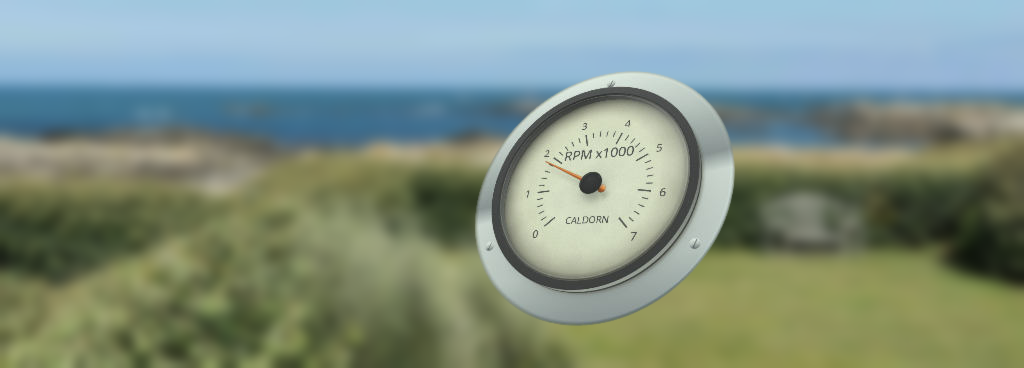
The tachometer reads 1800 rpm
